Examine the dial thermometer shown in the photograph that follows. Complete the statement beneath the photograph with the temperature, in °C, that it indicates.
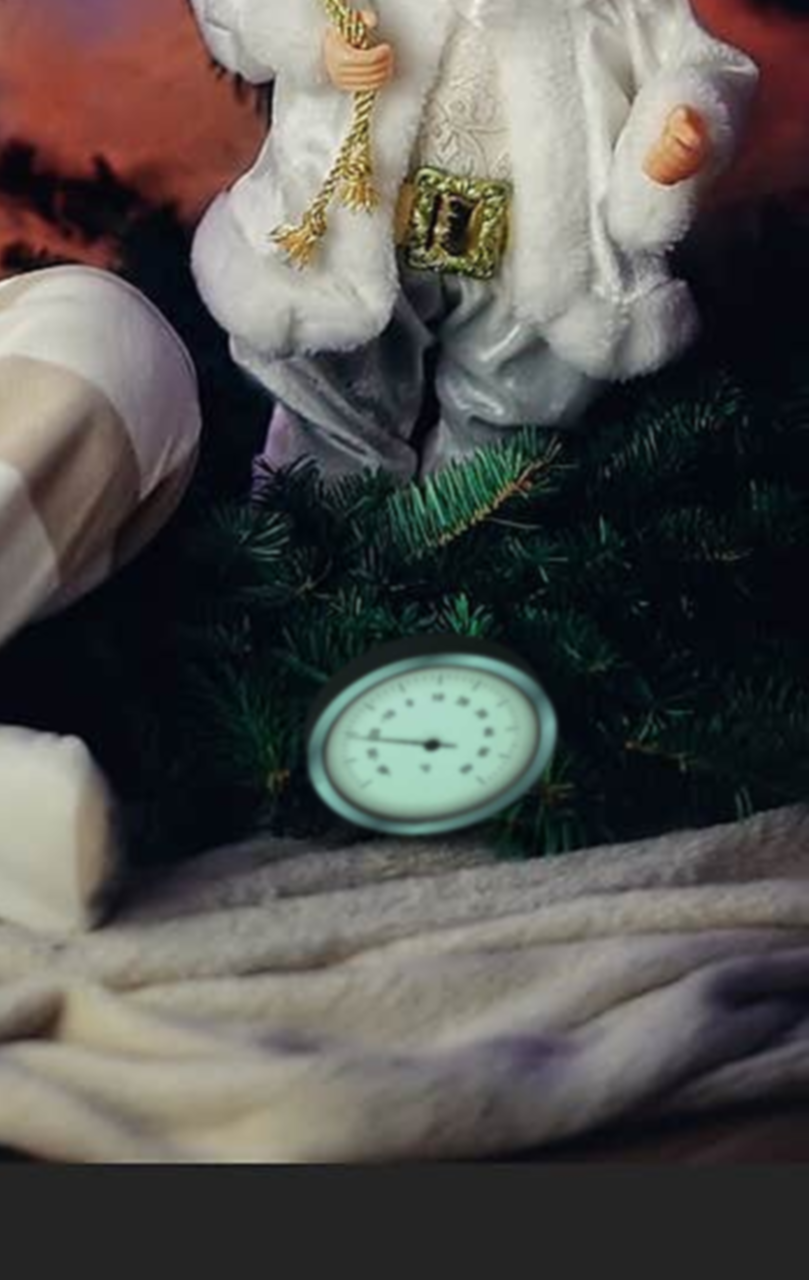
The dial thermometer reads -20 °C
